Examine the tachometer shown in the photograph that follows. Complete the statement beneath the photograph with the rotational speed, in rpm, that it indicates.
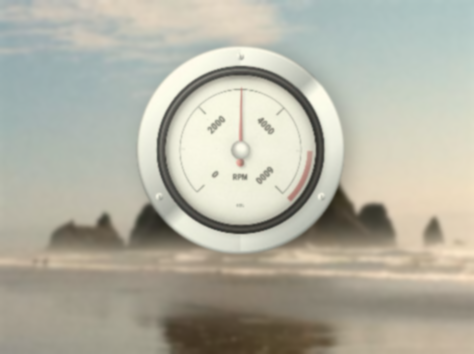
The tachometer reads 3000 rpm
